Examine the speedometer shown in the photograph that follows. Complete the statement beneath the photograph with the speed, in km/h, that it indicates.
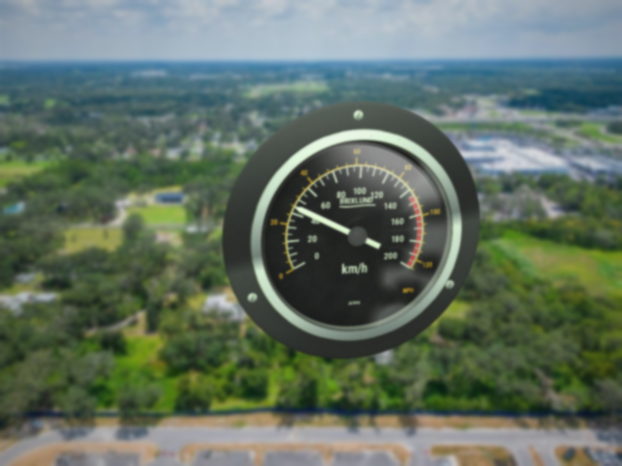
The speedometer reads 45 km/h
